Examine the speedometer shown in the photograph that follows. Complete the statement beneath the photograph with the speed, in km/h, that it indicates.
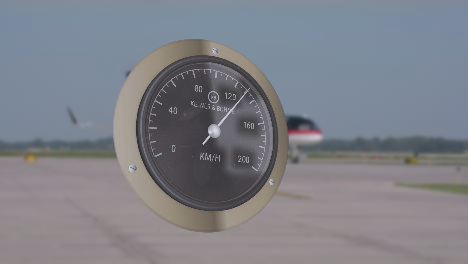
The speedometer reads 130 km/h
